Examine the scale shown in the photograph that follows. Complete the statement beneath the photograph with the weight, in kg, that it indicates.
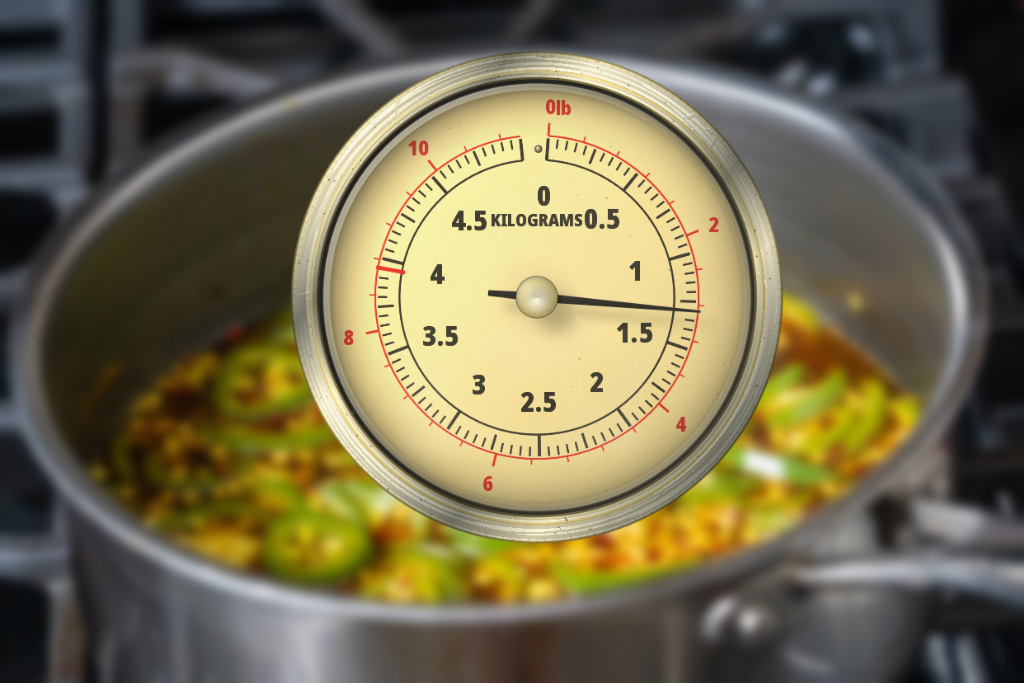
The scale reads 1.3 kg
